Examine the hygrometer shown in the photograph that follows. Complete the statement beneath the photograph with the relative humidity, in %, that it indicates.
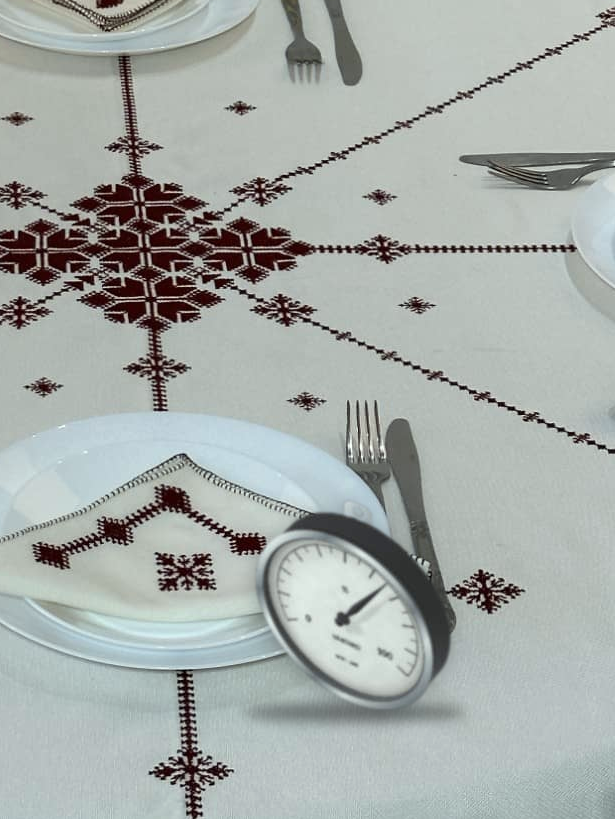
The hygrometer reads 65 %
